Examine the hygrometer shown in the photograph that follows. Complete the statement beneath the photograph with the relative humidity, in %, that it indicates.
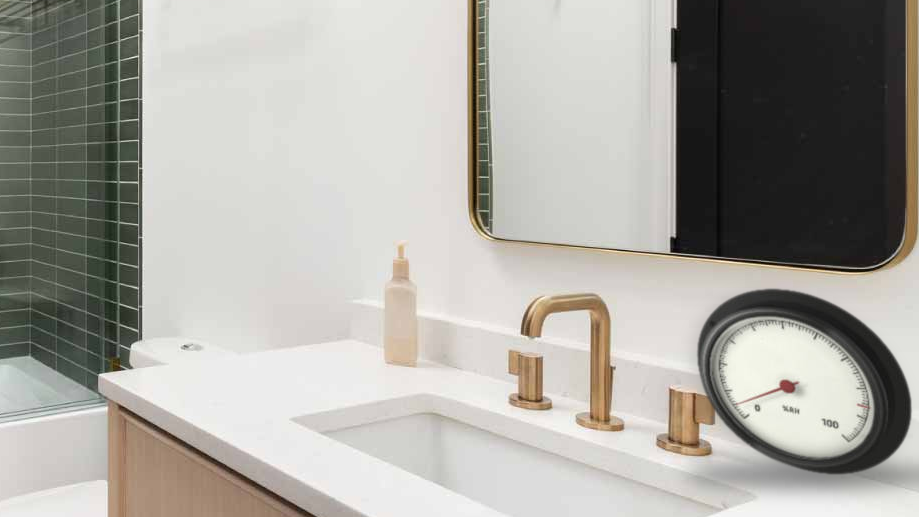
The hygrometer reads 5 %
